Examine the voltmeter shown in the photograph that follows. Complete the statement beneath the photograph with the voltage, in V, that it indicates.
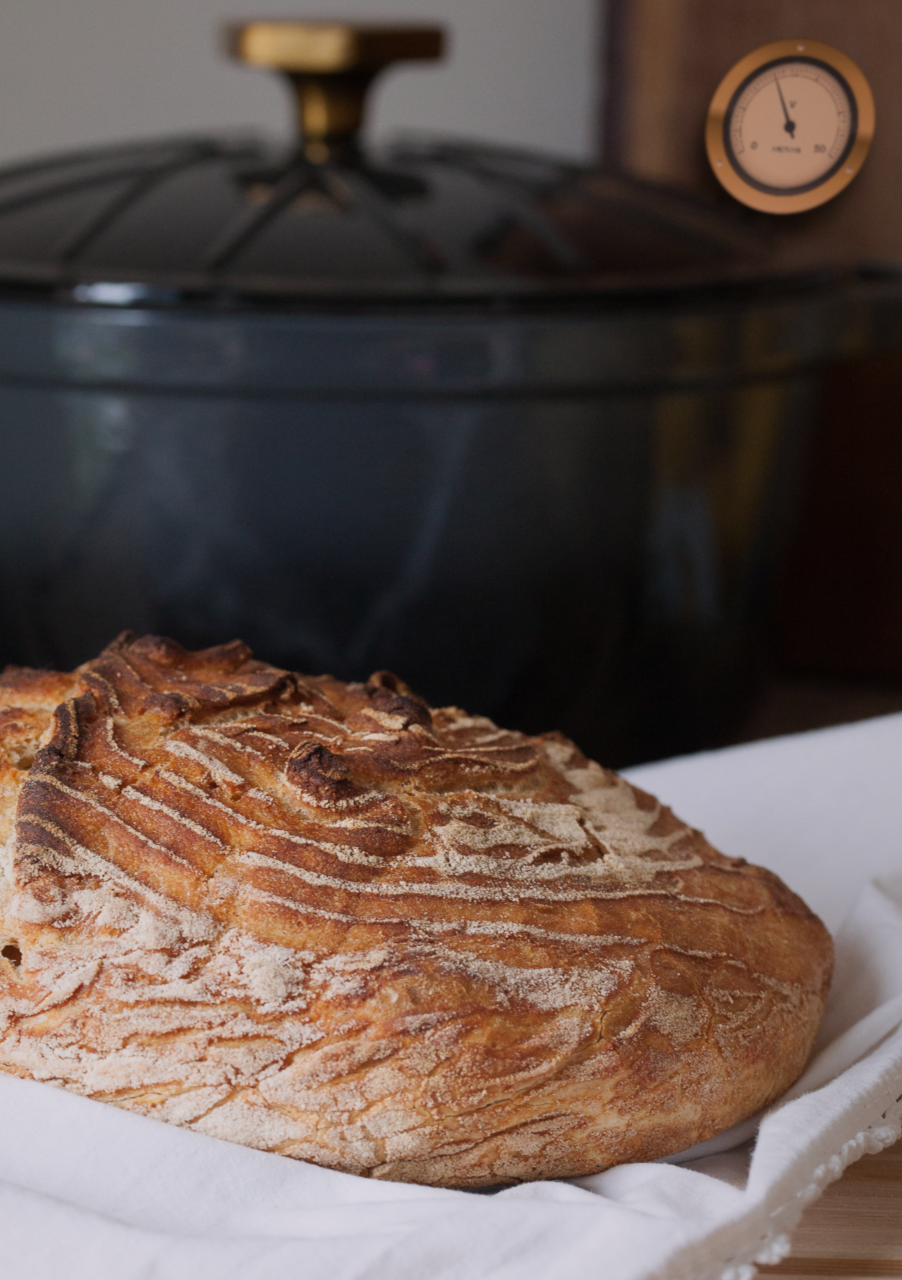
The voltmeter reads 20 V
